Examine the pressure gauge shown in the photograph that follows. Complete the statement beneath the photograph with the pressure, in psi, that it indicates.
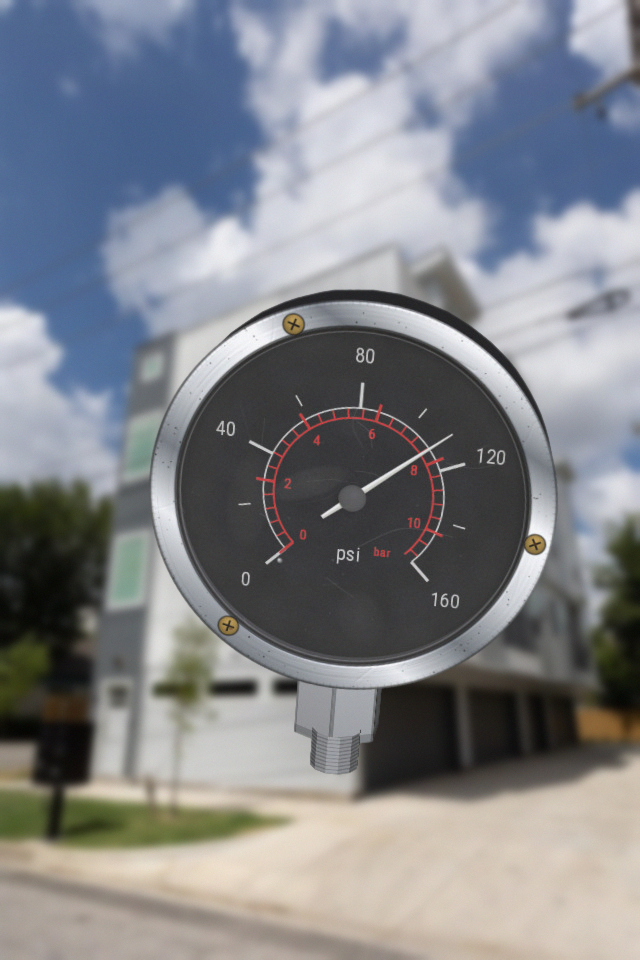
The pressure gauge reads 110 psi
